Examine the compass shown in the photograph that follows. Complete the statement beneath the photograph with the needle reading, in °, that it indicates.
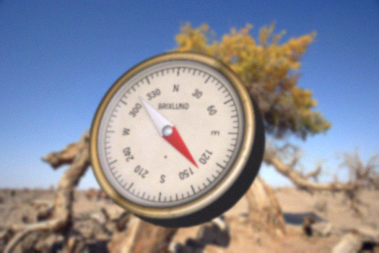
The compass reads 135 °
